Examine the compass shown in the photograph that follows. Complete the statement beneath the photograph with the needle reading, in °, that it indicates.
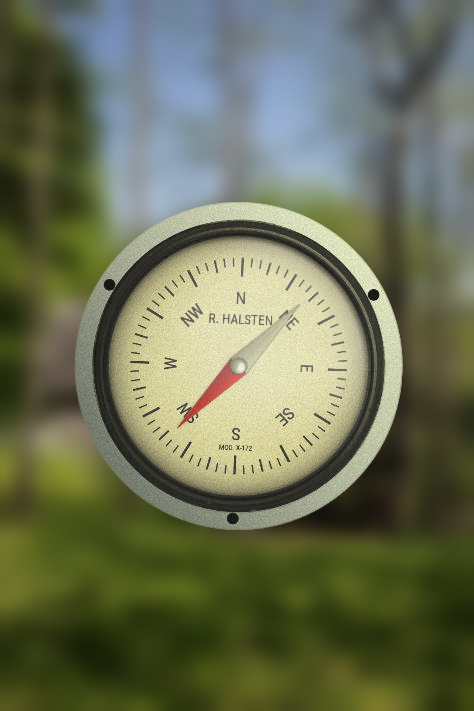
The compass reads 222.5 °
